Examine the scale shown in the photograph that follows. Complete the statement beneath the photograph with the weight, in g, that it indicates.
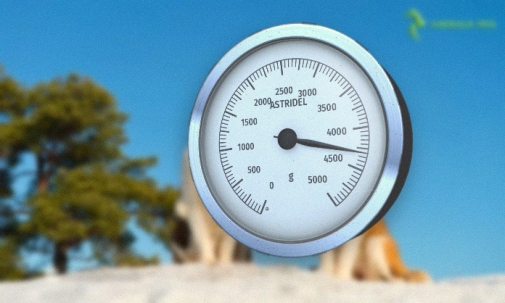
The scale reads 4300 g
